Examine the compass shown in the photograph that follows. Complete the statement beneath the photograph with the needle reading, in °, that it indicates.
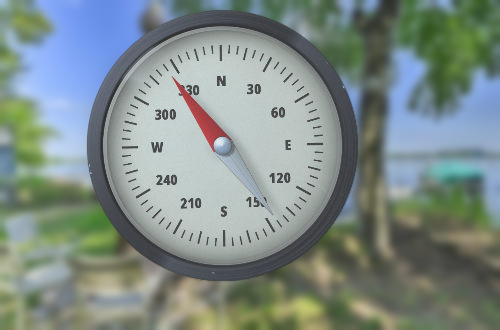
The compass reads 325 °
